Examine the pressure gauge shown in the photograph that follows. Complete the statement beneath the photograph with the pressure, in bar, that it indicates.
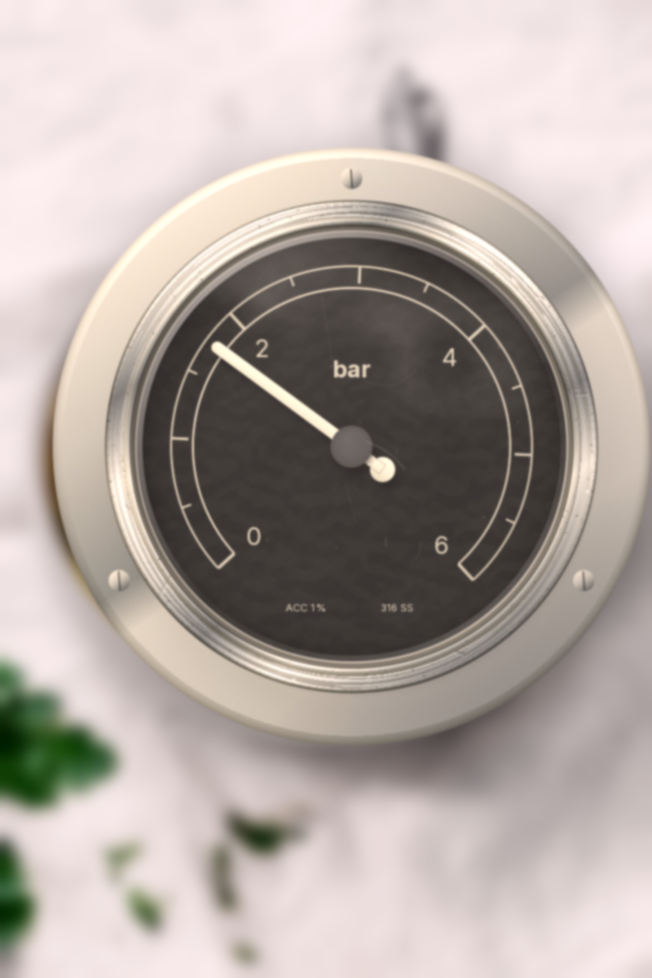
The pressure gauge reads 1.75 bar
